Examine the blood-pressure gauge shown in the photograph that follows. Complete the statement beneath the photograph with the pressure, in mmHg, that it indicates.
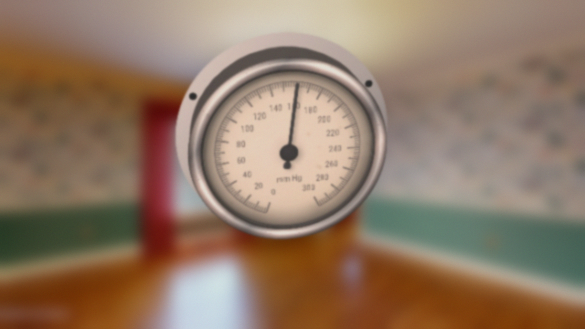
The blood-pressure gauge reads 160 mmHg
